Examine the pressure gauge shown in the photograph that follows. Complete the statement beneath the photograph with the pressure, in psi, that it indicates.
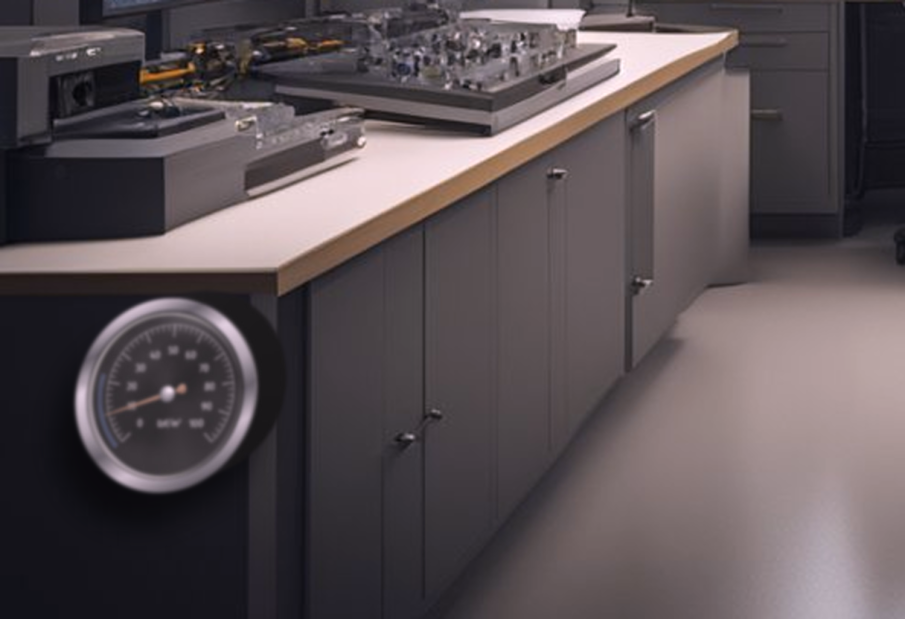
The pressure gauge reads 10 psi
